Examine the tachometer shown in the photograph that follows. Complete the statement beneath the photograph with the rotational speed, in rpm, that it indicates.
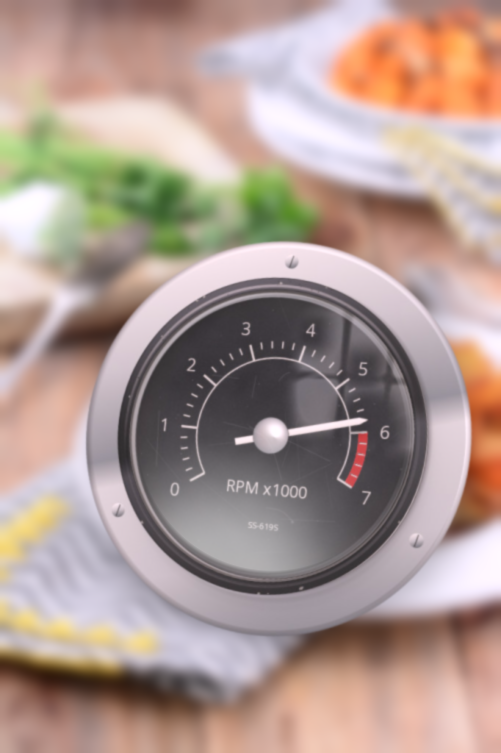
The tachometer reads 5800 rpm
